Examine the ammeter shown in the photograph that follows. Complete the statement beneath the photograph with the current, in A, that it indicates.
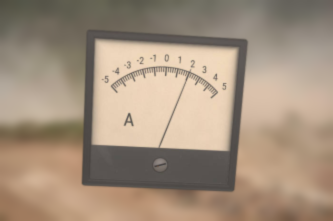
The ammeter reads 2 A
